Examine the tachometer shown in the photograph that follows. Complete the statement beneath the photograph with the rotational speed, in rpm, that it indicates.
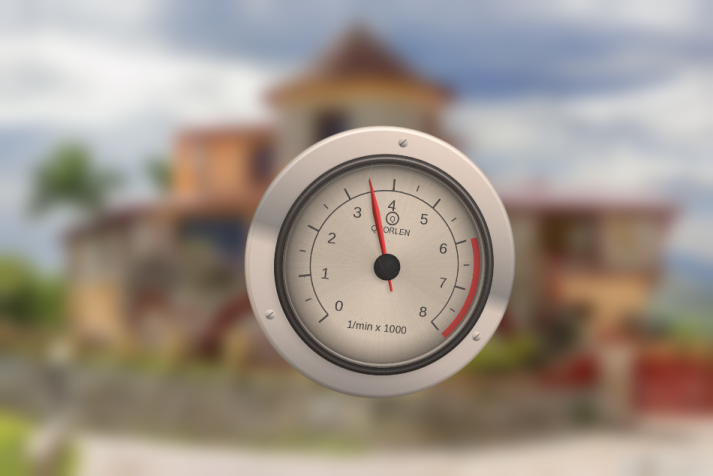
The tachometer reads 3500 rpm
